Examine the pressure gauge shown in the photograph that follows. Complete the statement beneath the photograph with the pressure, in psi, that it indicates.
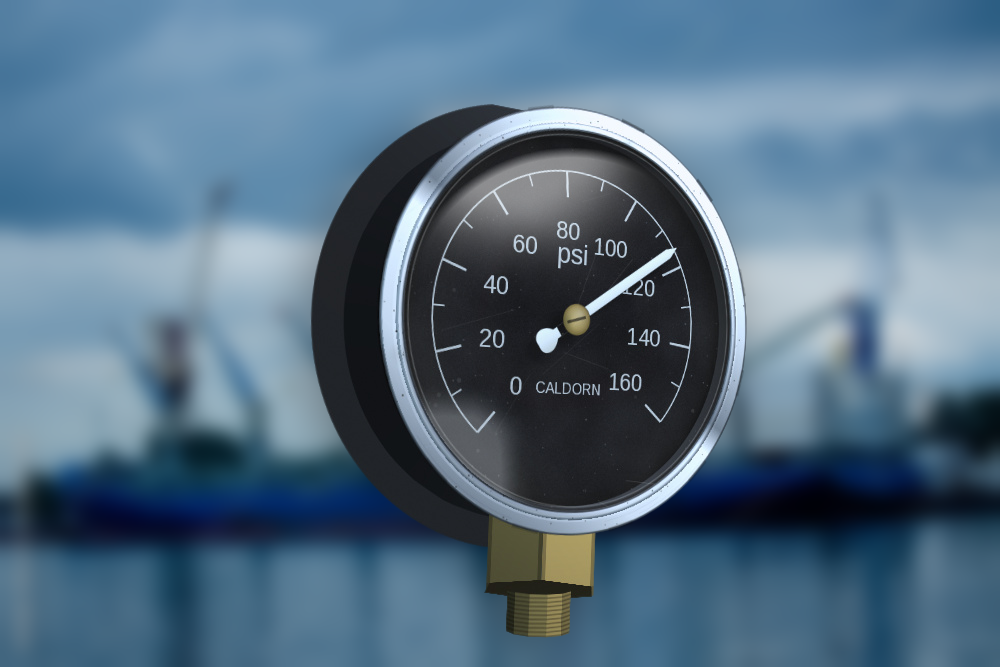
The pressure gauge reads 115 psi
